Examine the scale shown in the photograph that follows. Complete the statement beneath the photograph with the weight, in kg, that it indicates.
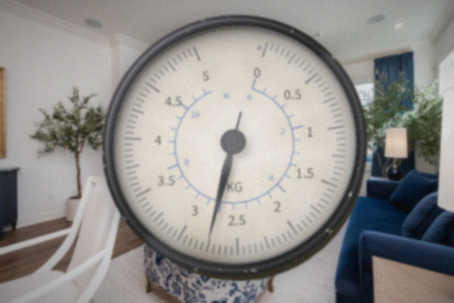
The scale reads 2.75 kg
